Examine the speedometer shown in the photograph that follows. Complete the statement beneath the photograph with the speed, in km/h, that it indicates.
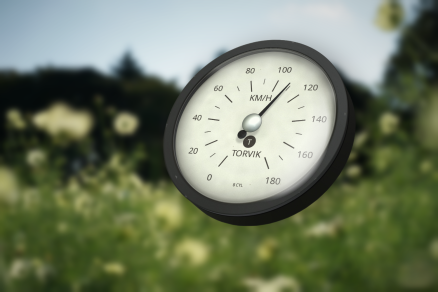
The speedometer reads 110 km/h
